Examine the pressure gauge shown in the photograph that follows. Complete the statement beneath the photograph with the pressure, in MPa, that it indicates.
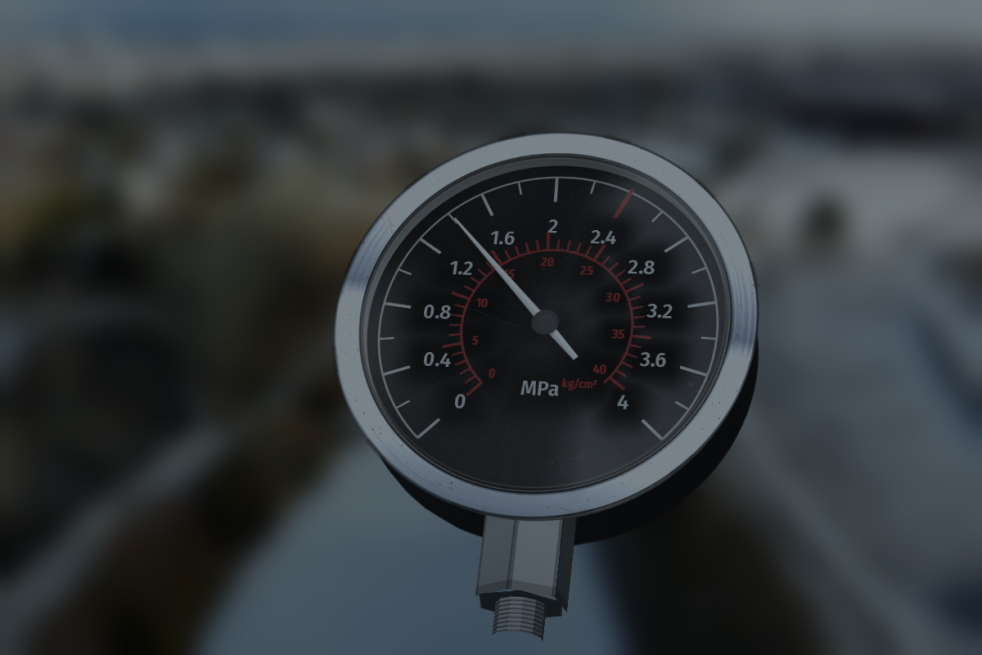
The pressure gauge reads 1.4 MPa
